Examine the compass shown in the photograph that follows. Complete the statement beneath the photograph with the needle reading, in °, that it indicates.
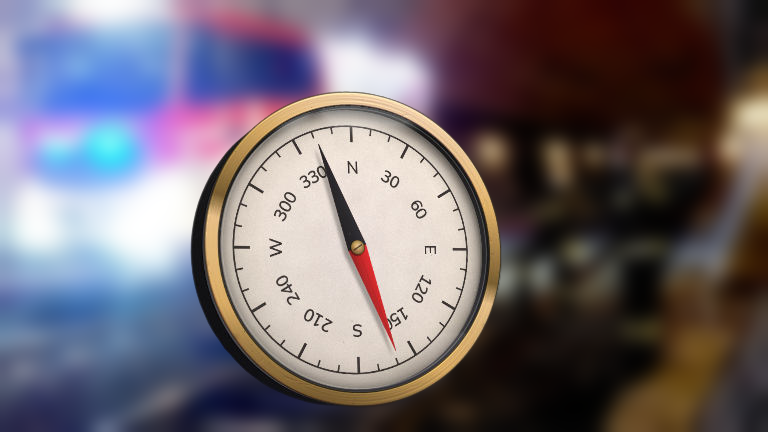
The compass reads 160 °
